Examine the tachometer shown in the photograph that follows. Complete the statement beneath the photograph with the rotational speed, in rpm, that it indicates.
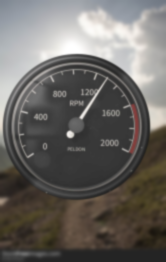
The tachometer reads 1300 rpm
